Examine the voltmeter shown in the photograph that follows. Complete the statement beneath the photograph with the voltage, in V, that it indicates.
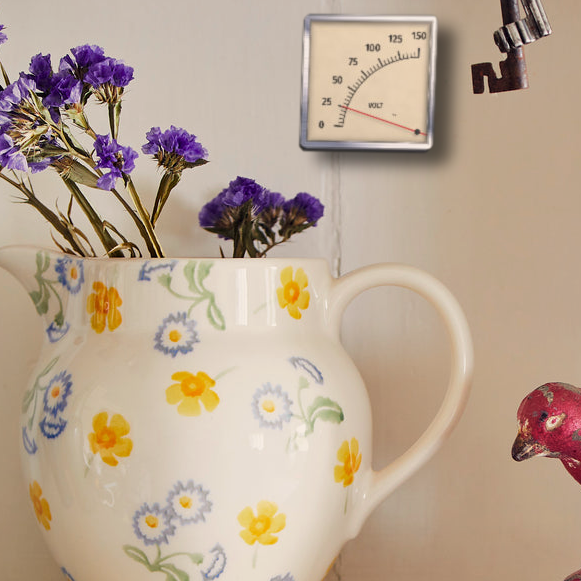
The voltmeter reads 25 V
